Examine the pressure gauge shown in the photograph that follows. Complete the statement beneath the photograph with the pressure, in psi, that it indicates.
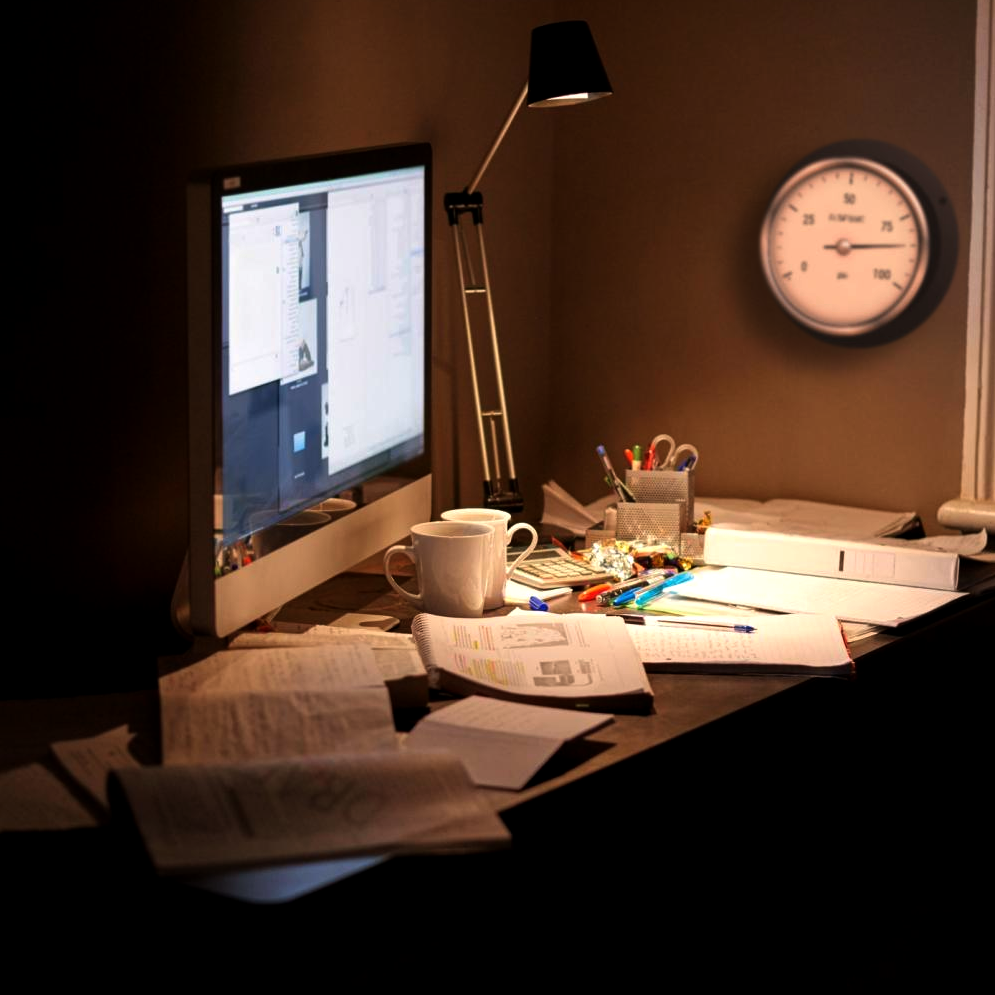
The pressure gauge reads 85 psi
